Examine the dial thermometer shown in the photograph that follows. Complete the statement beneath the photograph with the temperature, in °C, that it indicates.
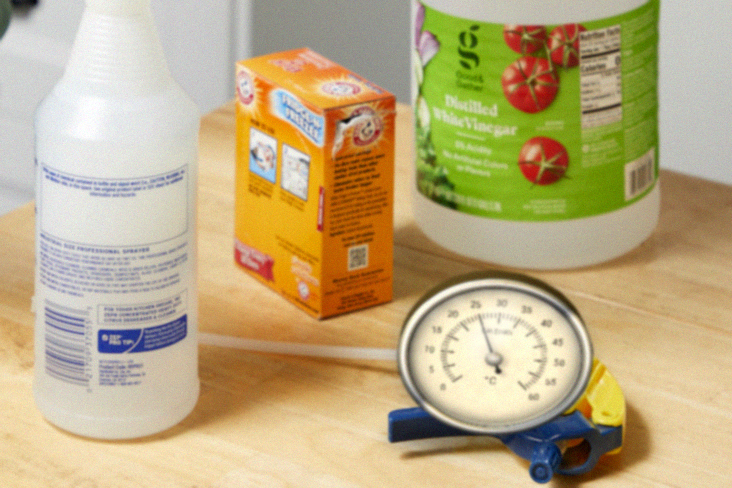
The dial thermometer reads 25 °C
